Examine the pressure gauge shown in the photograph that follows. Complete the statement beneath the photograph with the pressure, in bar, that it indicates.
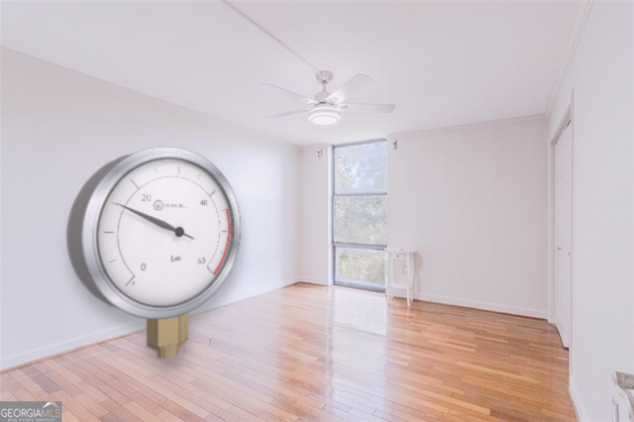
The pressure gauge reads 15 bar
